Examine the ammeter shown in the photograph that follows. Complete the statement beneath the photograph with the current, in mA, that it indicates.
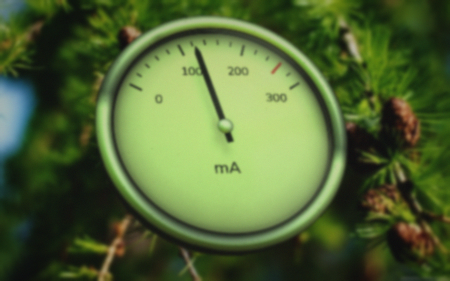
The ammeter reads 120 mA
